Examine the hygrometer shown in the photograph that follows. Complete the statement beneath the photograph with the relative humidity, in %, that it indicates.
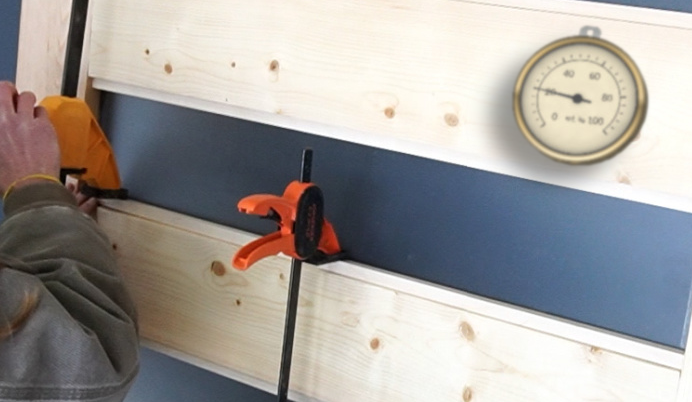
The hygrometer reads 20 %
